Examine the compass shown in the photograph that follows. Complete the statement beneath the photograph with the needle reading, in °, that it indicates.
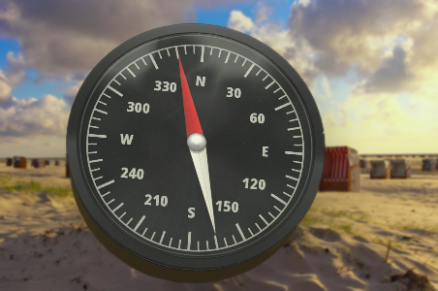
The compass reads 345 °
